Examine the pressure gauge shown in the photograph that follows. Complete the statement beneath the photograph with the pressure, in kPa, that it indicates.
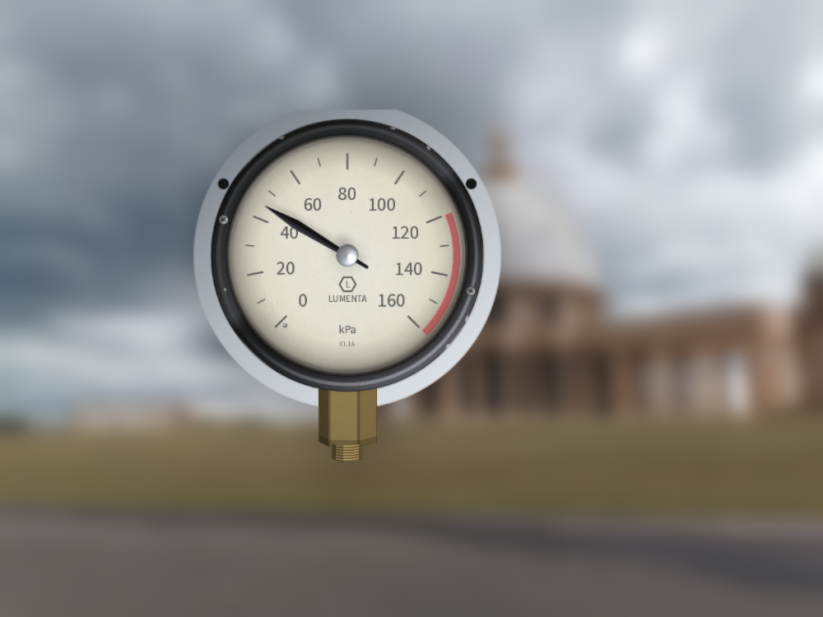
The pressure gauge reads 45 kPa
